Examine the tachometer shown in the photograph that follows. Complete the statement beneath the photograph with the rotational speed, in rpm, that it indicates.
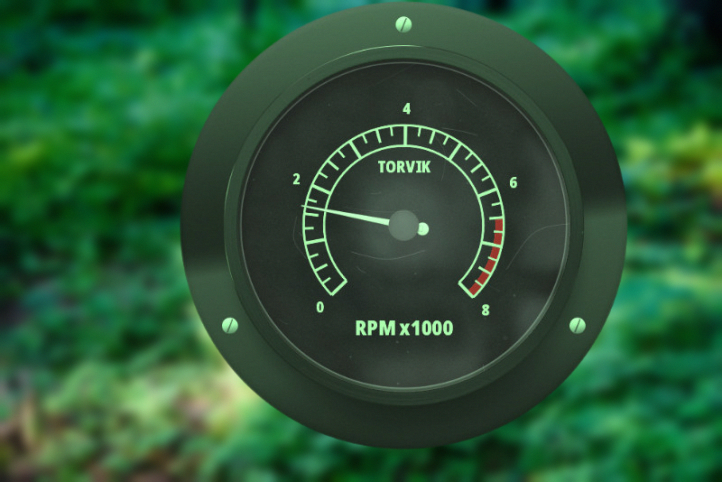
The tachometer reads 1625 rpm
